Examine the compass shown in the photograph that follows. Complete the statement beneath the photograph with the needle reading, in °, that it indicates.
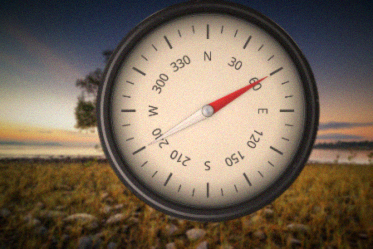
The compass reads 60 °
